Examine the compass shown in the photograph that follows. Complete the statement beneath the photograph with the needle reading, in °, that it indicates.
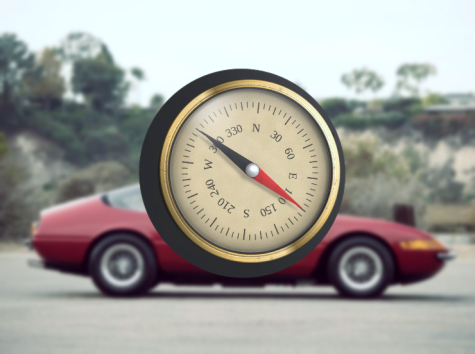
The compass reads 120 °
